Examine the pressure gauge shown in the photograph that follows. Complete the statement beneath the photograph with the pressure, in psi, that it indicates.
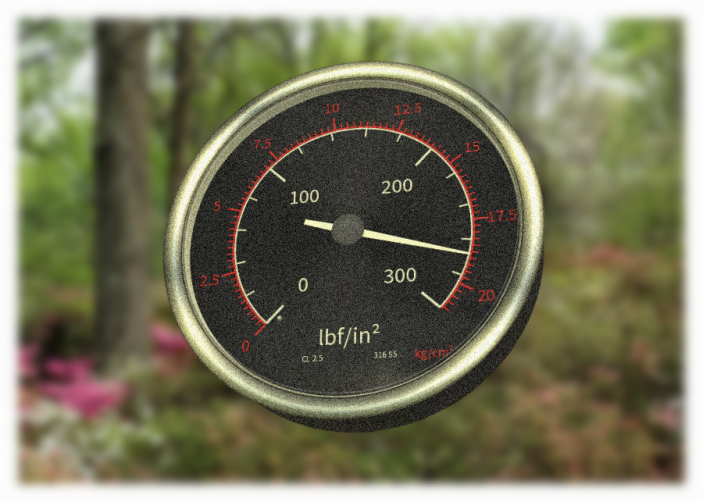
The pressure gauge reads 270 psi
